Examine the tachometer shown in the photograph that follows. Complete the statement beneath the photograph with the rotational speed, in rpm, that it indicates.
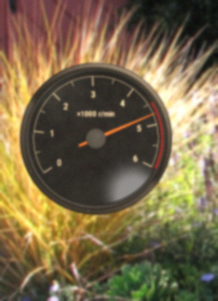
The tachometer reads 4750 rpm
